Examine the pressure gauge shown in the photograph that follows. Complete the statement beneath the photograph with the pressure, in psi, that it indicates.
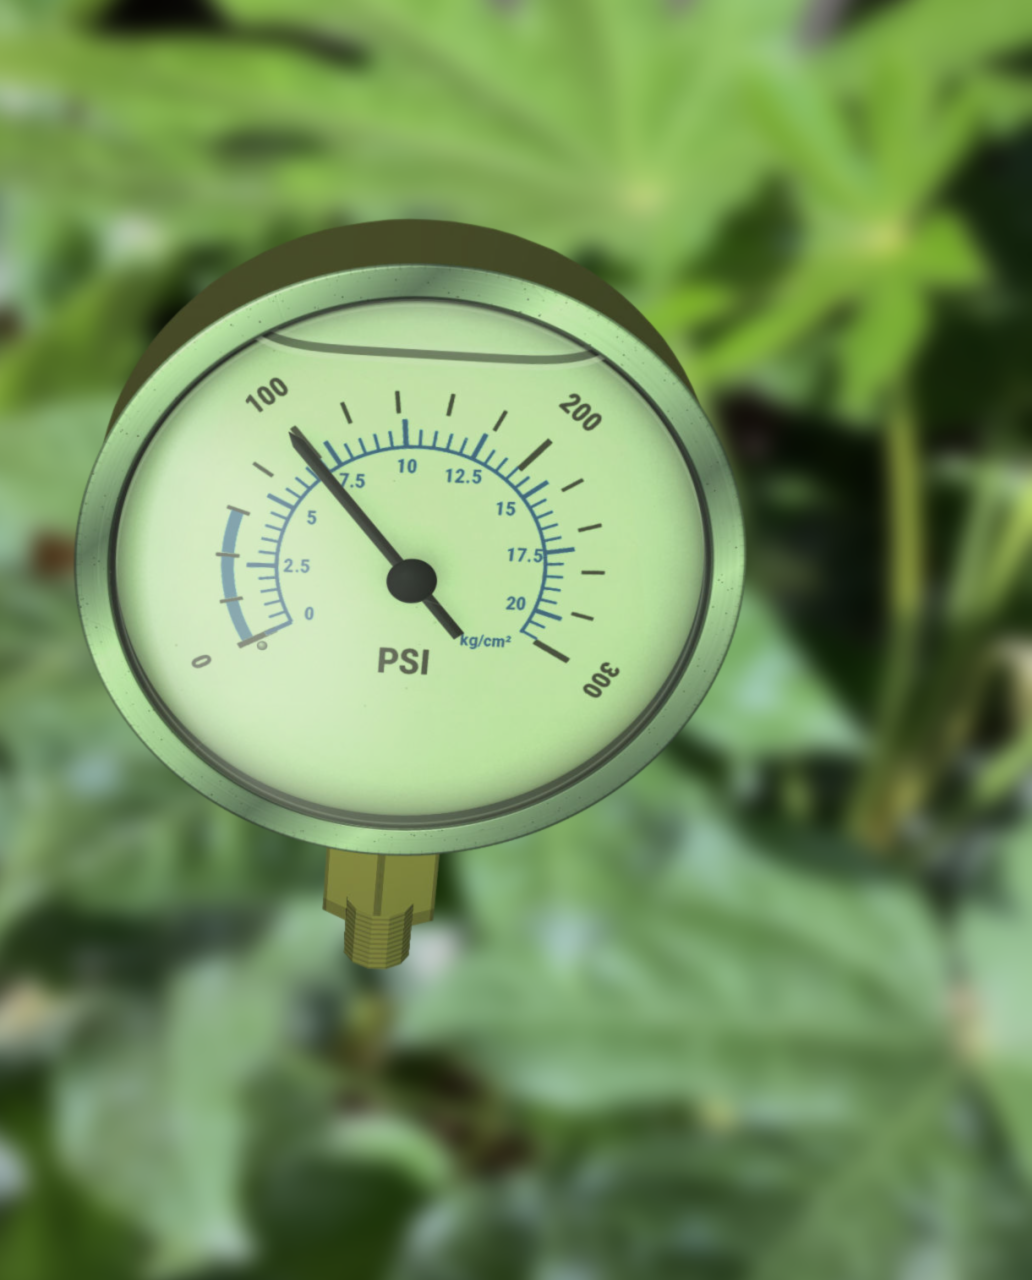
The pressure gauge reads 100 psi
